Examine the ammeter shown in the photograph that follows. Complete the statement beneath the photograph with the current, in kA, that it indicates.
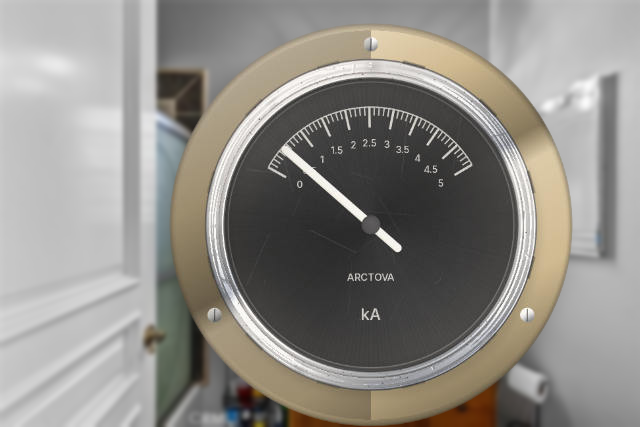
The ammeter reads 0.5 kA
